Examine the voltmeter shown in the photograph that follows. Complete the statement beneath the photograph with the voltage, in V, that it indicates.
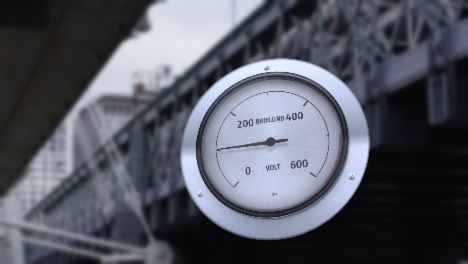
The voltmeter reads 100 V
